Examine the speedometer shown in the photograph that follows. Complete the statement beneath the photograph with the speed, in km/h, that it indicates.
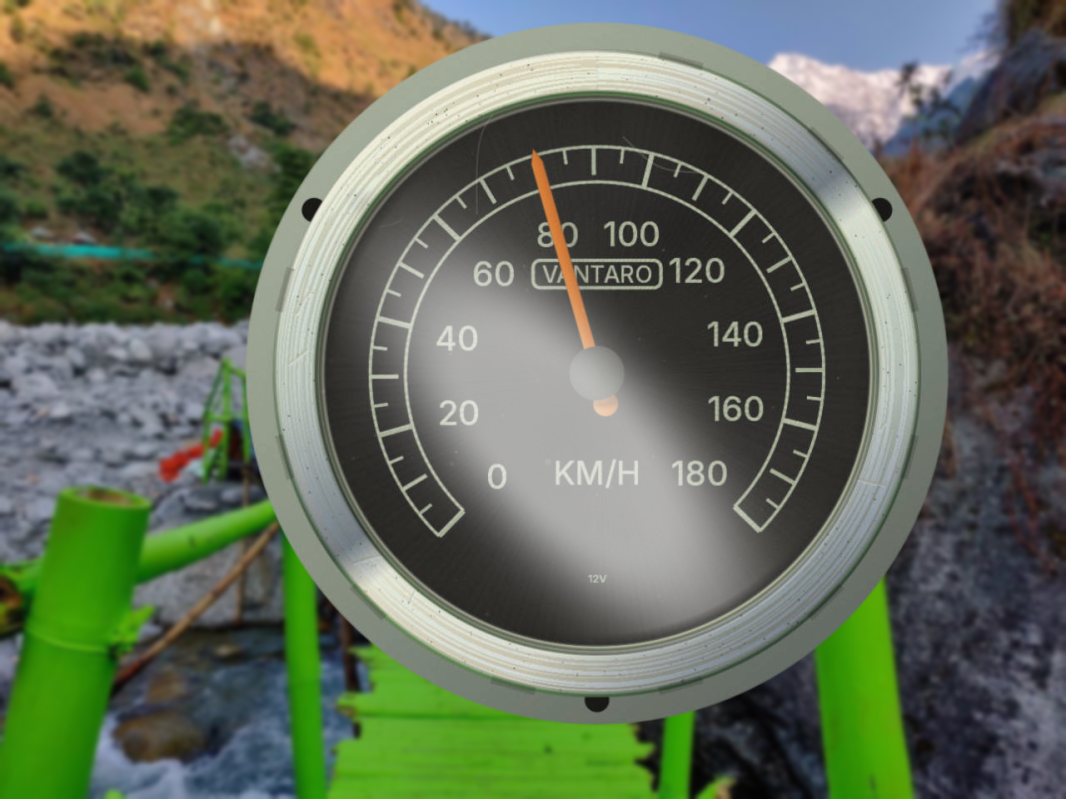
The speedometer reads 80 km/h
